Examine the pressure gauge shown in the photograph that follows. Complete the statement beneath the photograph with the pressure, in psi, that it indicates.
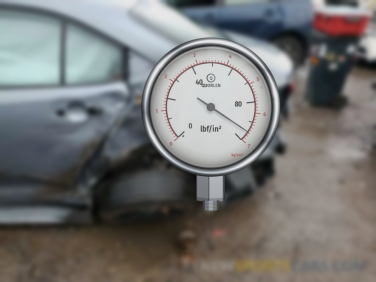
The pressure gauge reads 95 psi
